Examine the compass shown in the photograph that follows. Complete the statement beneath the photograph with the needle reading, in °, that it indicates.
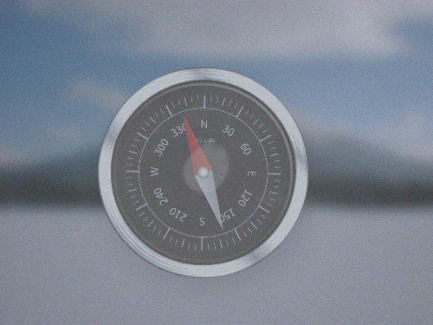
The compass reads 340 °
